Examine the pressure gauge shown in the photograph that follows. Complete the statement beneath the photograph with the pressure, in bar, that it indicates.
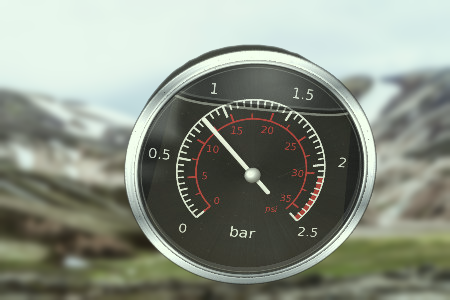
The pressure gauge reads 0.85 bar
